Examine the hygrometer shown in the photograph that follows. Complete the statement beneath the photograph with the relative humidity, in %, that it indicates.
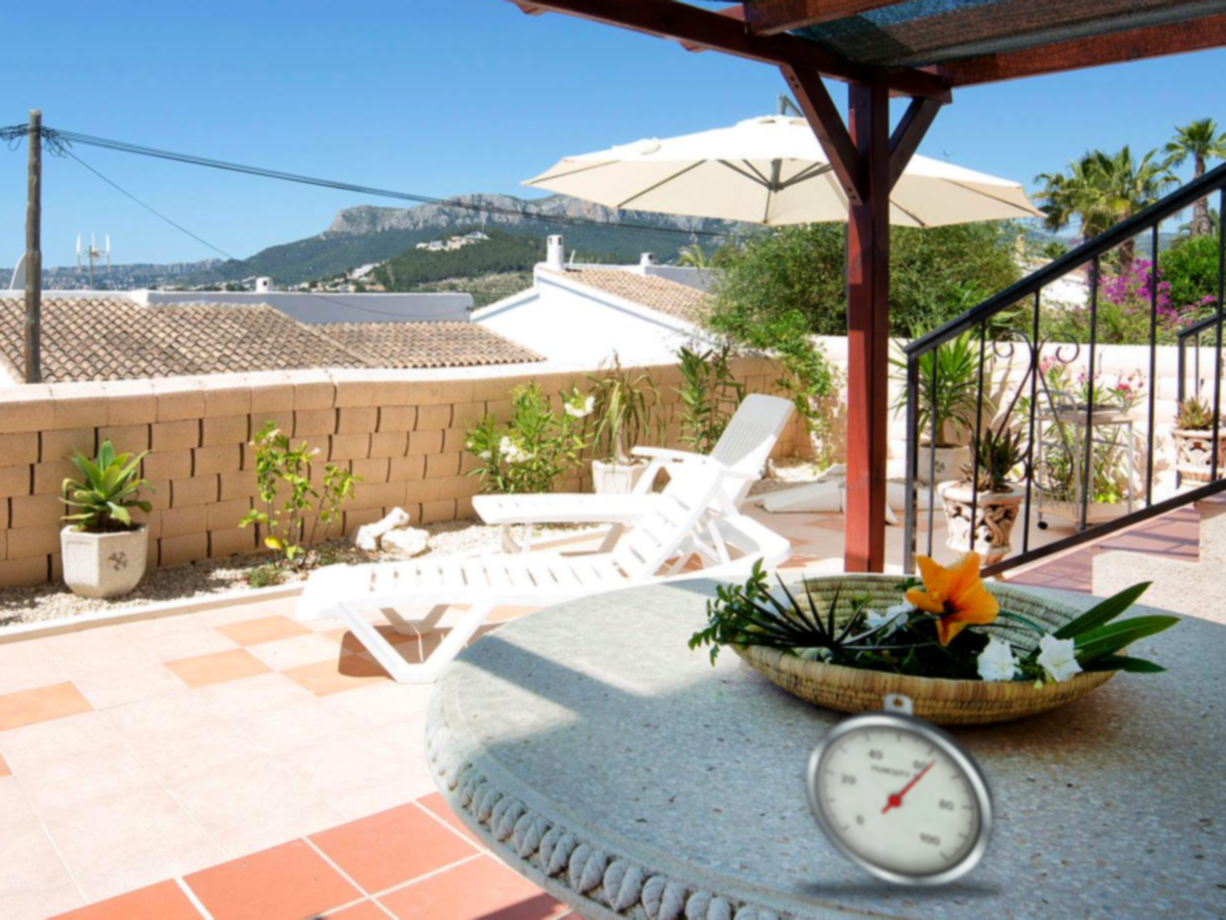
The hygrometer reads 62.5 %
